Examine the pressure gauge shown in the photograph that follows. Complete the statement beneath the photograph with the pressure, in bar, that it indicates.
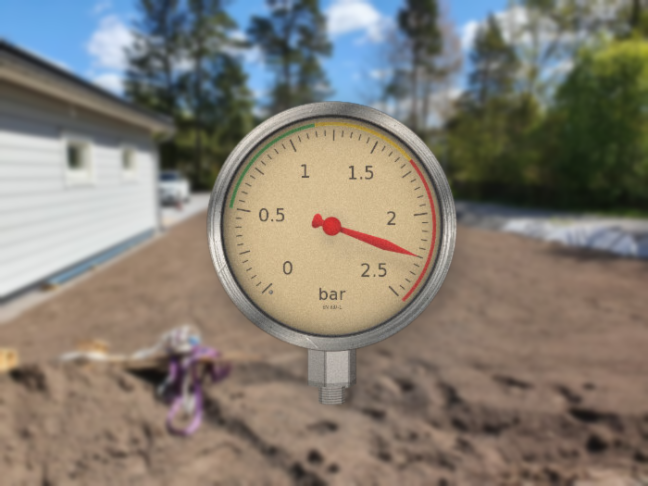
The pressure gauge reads 2.25 bar
